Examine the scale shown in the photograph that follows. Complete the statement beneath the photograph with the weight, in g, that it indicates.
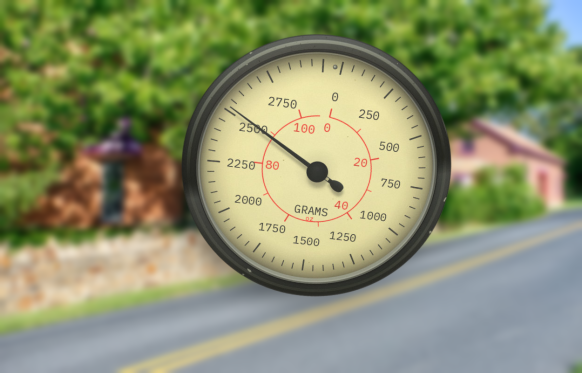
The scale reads 2525 g
